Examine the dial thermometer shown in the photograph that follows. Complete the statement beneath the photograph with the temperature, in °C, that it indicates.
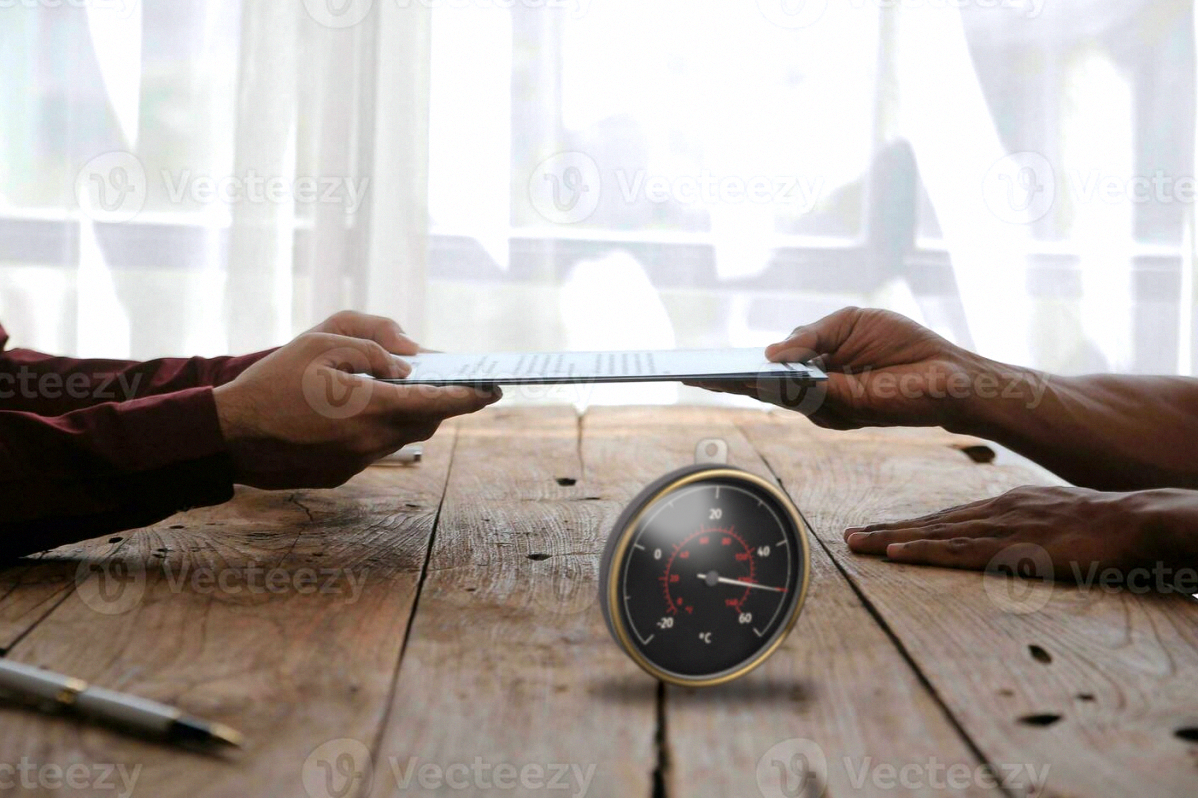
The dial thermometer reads 50 °C
